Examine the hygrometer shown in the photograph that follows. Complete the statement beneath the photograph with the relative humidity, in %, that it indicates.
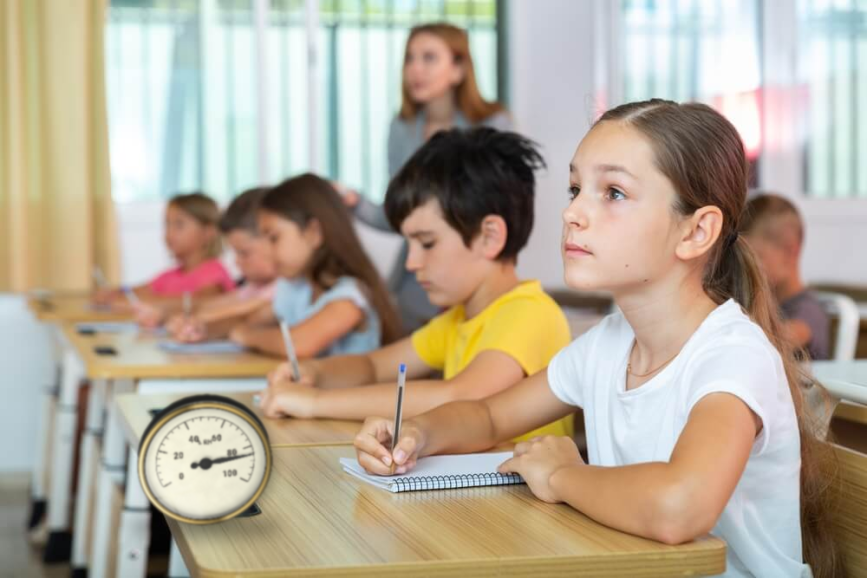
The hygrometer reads 84 %
